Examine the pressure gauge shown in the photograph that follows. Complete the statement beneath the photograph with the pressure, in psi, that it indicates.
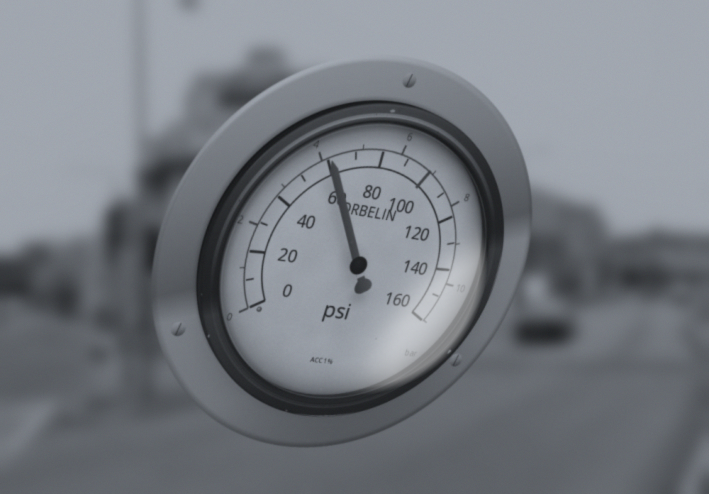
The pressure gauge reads 60 psi
